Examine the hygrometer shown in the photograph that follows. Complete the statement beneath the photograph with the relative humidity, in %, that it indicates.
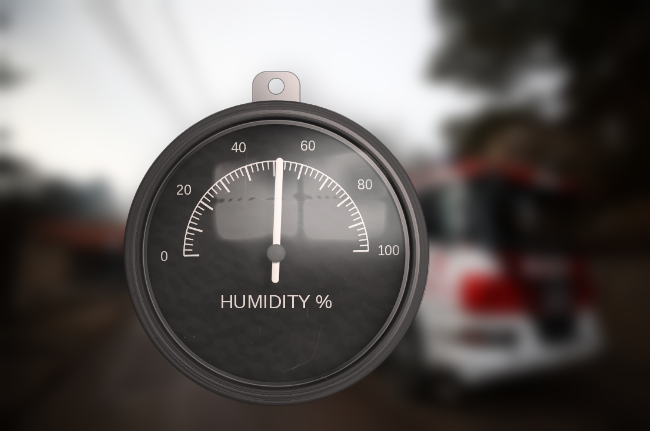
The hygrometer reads 52 %
